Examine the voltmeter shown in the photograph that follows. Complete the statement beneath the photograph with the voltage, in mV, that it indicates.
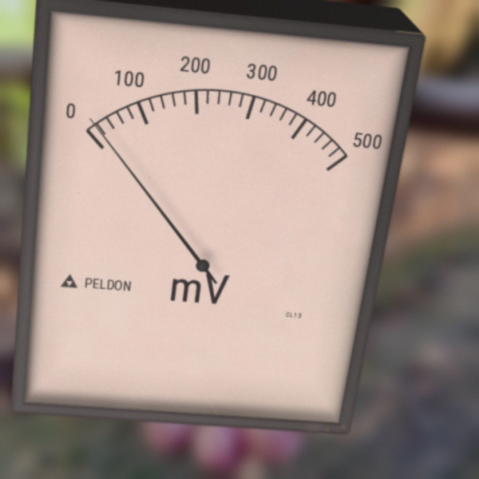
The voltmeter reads 20 mV
